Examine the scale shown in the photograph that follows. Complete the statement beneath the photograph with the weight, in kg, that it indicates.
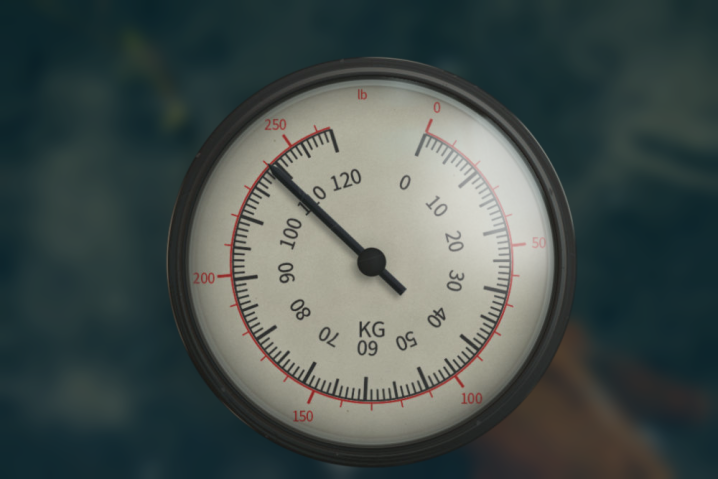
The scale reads 109 kg
